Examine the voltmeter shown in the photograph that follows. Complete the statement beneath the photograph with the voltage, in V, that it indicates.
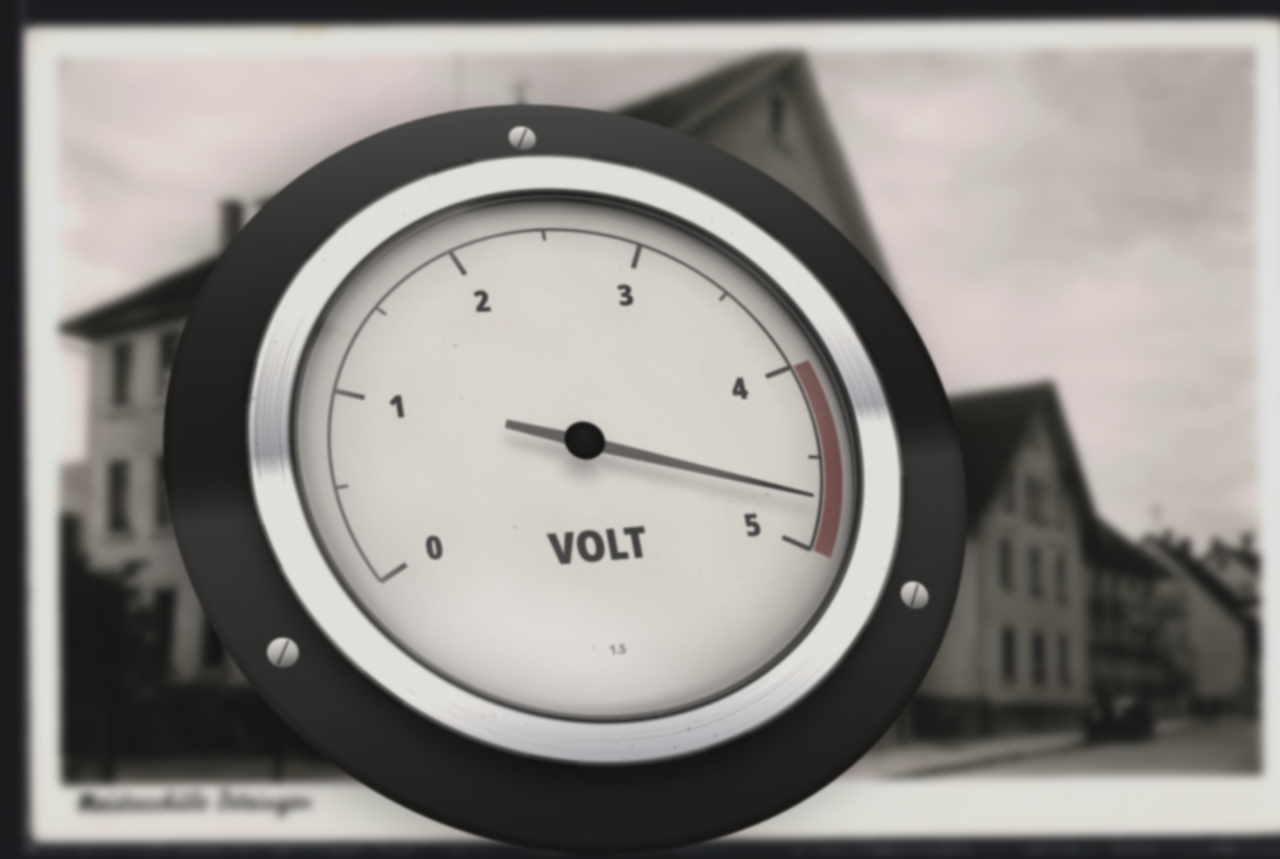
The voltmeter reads 4.75 V
